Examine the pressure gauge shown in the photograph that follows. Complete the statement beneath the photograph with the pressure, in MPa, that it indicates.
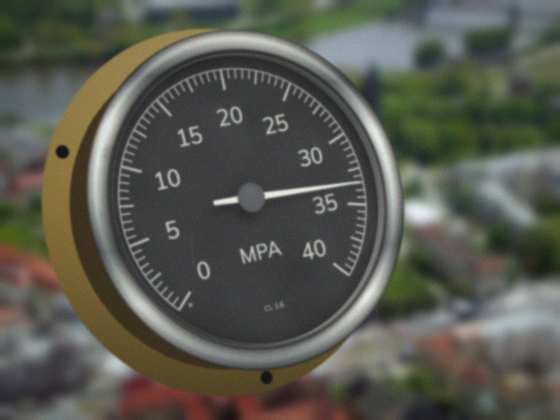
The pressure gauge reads 33.5 MPa
